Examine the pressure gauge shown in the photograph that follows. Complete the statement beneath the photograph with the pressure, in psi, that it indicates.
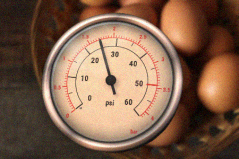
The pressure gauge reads 25 psi
